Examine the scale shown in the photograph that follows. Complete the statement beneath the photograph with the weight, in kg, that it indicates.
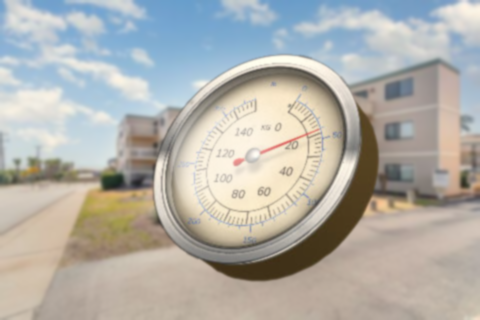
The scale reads 20 kg
